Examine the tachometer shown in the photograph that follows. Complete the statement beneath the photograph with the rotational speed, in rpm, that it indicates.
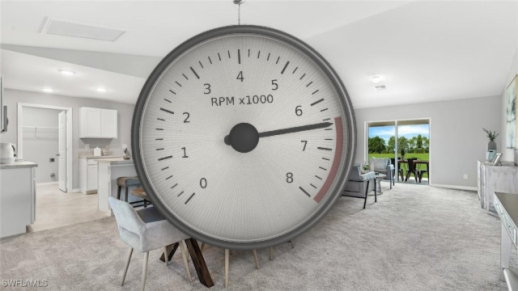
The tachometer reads 6500 rpm
